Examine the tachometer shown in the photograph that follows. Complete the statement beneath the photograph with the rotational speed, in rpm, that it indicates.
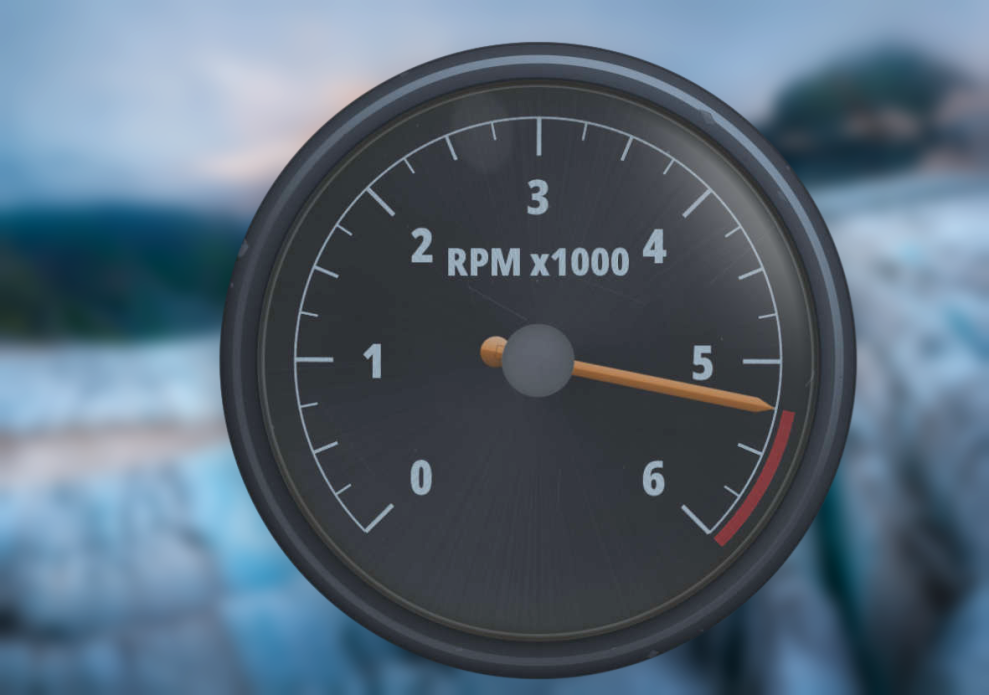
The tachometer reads 5250 rpm
